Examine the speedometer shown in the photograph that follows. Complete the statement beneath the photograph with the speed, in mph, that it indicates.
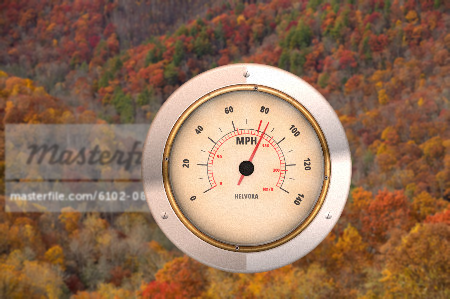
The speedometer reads 85 mph
